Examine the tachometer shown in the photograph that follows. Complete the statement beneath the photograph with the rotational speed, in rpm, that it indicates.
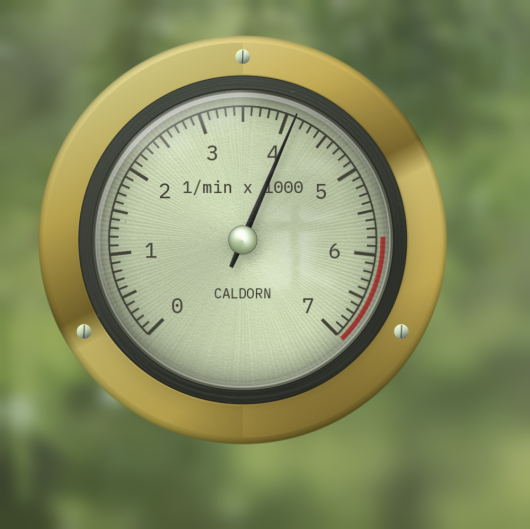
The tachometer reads 4100 rpm
